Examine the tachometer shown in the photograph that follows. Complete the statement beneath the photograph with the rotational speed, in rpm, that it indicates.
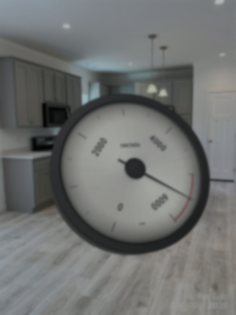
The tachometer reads 5500 rpm
